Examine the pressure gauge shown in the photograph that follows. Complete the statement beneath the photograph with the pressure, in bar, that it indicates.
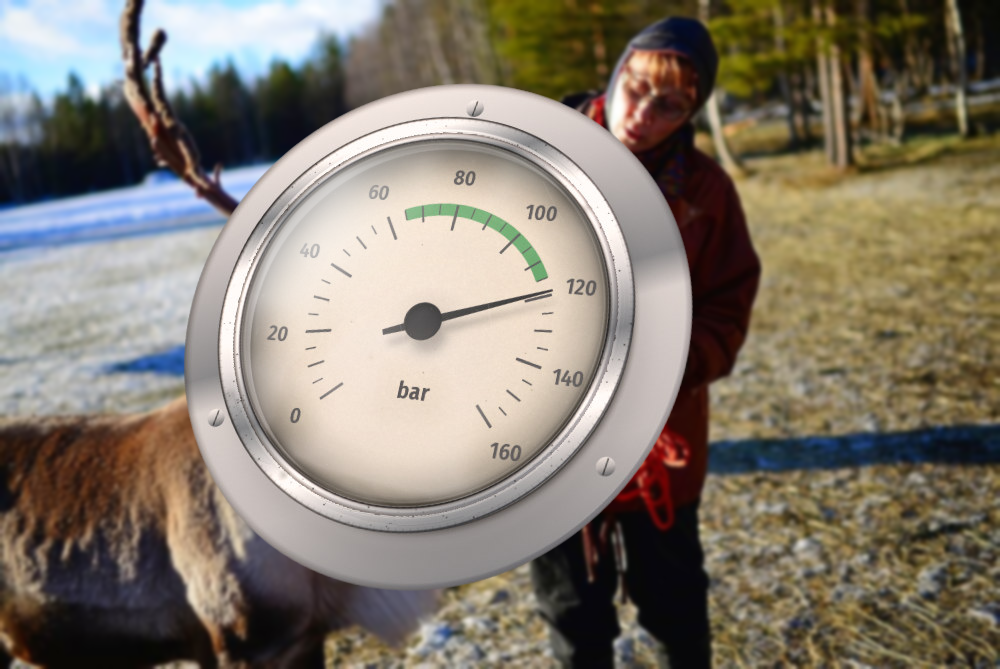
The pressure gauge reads 120 bar
